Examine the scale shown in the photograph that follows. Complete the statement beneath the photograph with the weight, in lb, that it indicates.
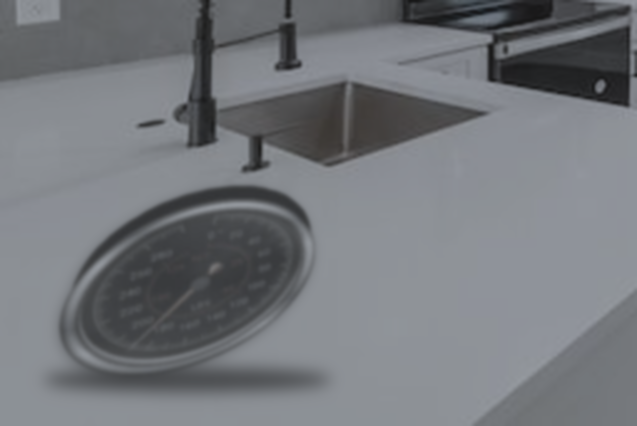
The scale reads 190 lb
